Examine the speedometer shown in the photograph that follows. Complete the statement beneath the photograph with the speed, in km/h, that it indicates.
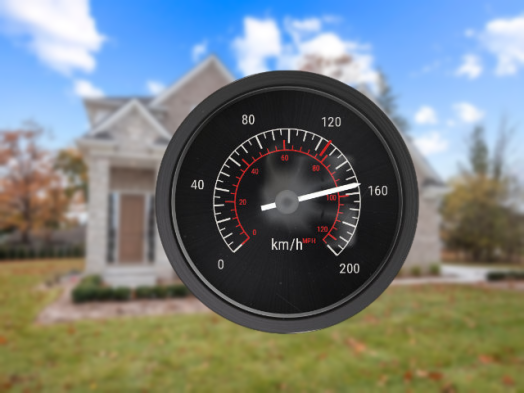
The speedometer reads 155 km/h
